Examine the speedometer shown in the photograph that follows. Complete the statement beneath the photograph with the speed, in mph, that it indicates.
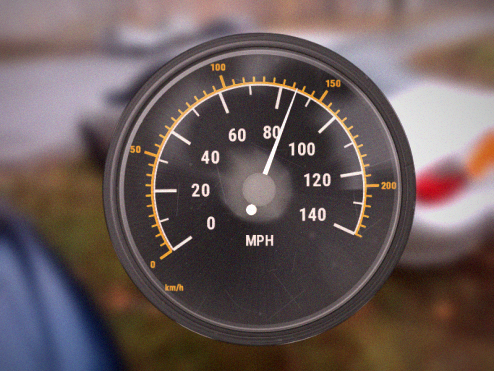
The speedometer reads 85 mph
